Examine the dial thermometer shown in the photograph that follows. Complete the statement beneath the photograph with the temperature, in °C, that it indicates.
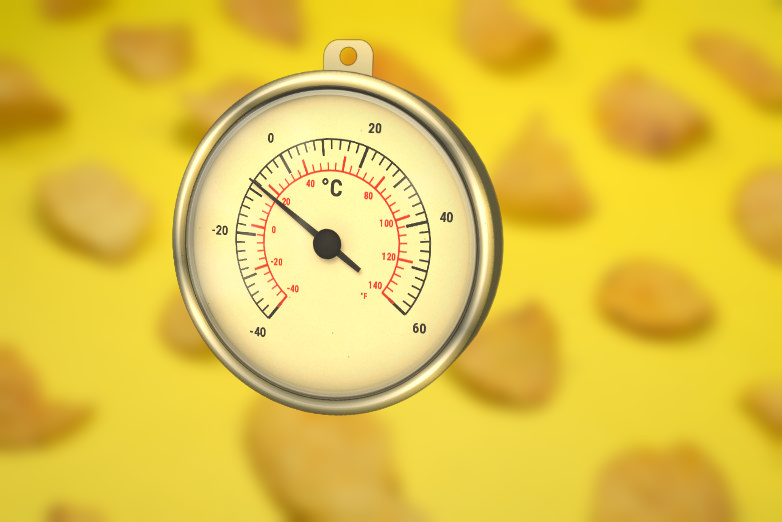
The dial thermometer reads -8 °C
